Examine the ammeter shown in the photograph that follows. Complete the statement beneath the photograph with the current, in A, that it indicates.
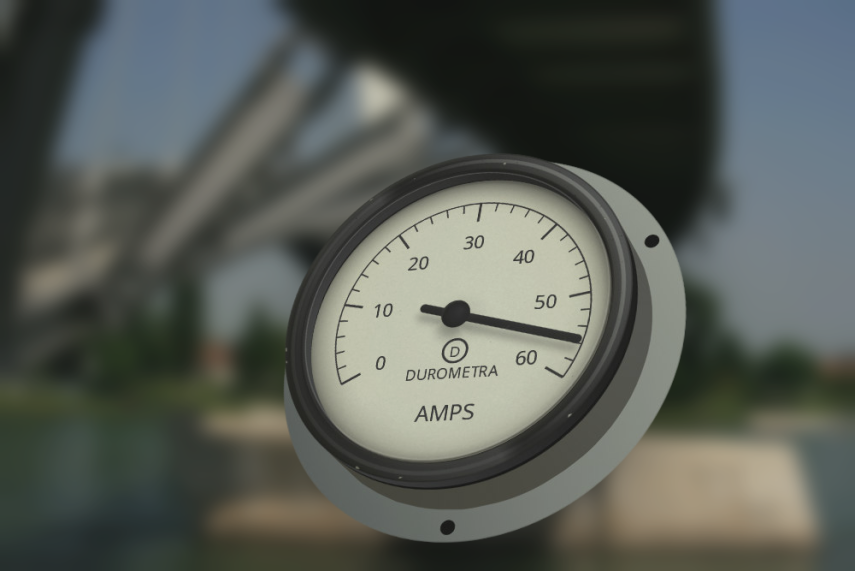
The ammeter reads 56 A
